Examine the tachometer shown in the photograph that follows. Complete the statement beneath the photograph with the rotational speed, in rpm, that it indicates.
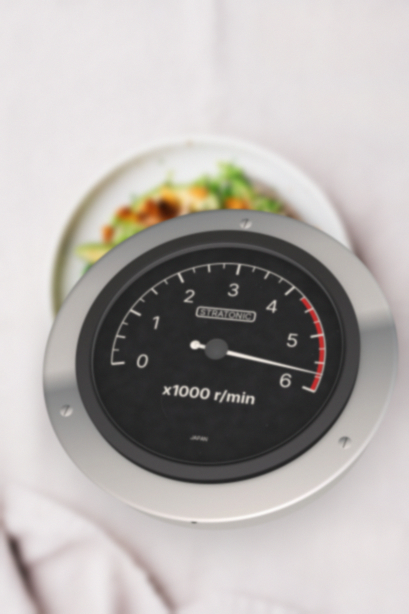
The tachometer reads 5750 rpm
